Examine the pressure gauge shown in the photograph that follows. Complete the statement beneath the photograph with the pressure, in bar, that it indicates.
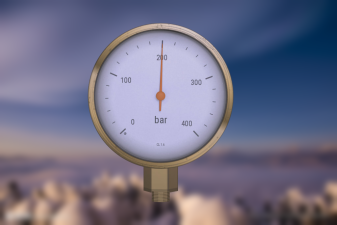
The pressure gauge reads 200 bar
